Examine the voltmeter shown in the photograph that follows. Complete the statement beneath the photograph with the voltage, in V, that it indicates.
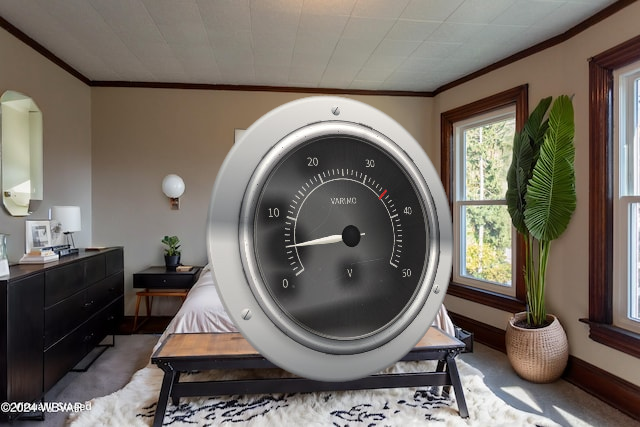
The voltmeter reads 5 V
